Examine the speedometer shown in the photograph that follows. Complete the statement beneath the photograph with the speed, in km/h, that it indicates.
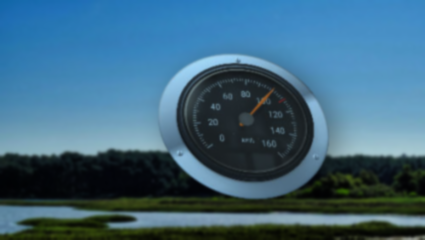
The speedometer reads 100 km/h
